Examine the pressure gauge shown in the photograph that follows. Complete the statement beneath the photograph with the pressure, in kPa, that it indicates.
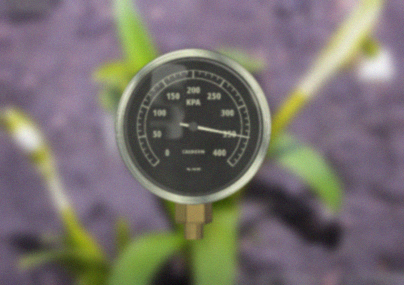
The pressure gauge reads 350 kPa
